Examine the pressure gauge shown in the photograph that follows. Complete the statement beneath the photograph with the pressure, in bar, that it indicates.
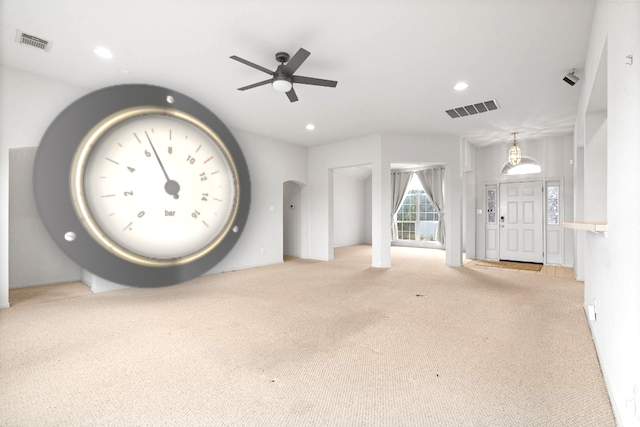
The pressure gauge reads 6.5 bar
